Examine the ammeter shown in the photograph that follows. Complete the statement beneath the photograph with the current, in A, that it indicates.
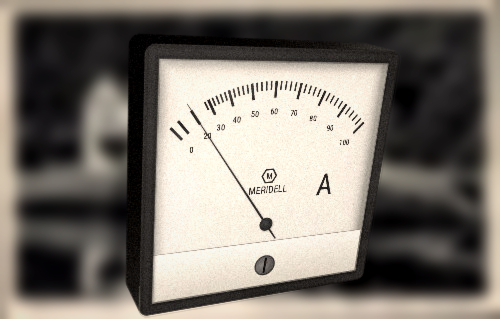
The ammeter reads 20 A
